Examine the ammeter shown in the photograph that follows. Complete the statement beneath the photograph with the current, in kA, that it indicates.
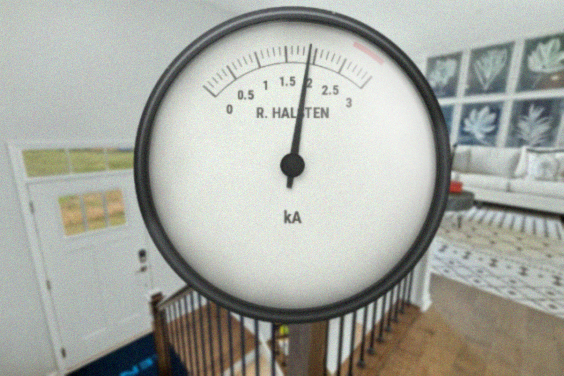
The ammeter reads 1.9 kA
